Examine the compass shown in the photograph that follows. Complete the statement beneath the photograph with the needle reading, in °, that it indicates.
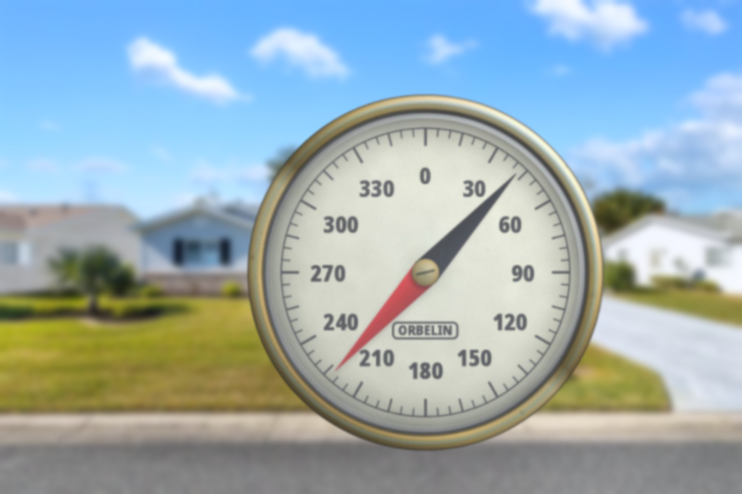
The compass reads 222.5 °
